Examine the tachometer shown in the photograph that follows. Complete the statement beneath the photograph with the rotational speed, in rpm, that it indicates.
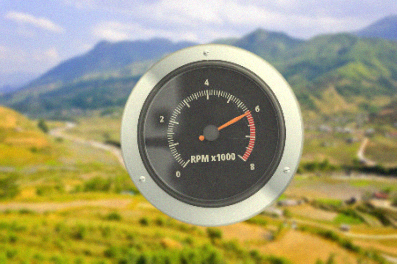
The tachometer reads 6000 rpm
